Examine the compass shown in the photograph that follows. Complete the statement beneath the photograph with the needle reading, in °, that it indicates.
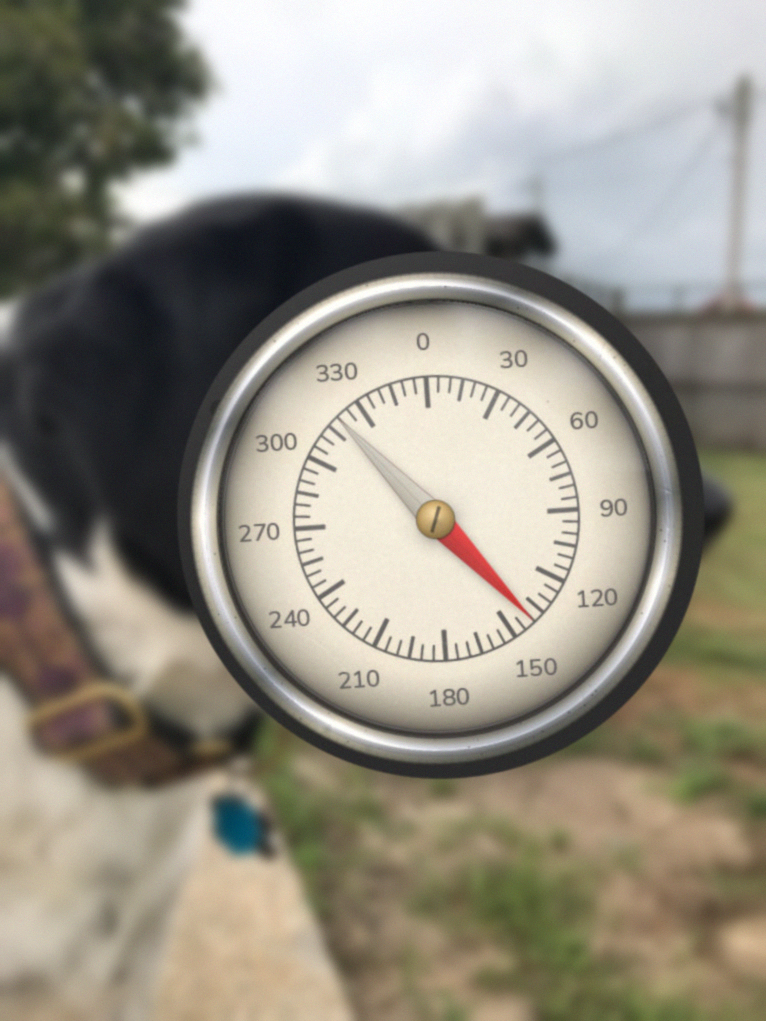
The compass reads 140 °
